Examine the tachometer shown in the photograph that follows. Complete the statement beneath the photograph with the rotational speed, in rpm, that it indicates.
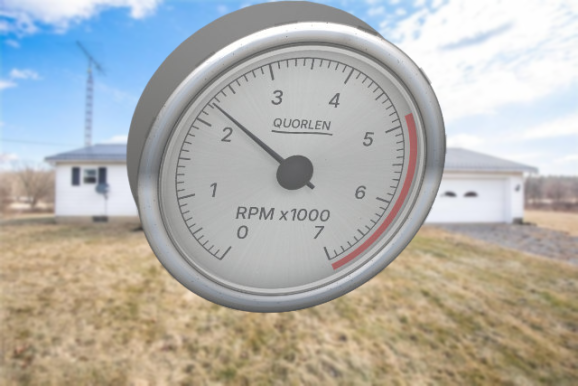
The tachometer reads 2250 rpm
